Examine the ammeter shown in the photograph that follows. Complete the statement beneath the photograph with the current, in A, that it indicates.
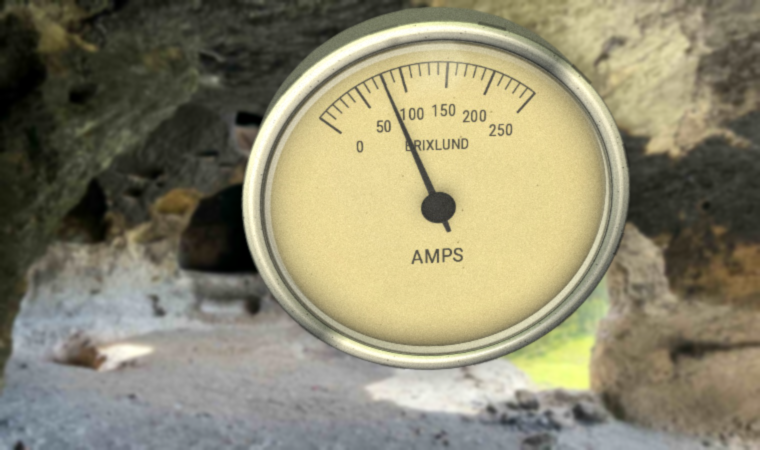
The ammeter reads 80 A
